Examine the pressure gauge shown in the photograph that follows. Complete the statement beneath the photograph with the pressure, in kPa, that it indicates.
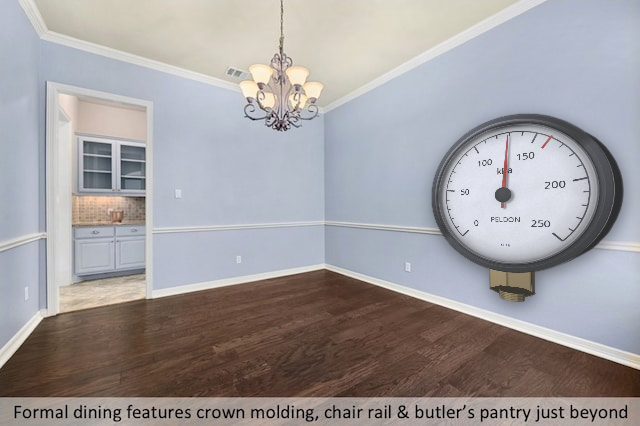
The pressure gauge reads 130 kPa
